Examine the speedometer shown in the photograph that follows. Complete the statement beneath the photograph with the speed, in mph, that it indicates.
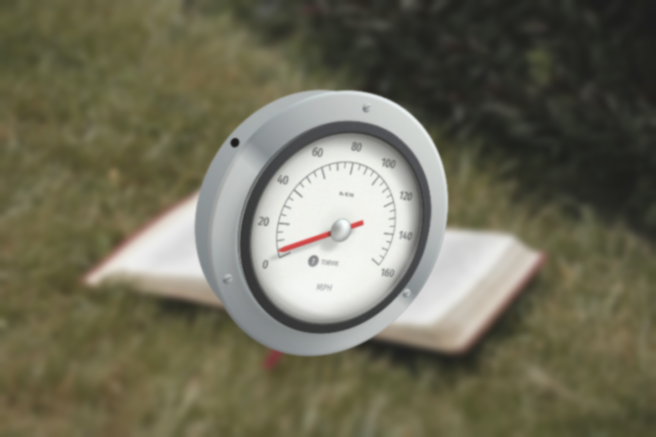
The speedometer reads 5 mph
